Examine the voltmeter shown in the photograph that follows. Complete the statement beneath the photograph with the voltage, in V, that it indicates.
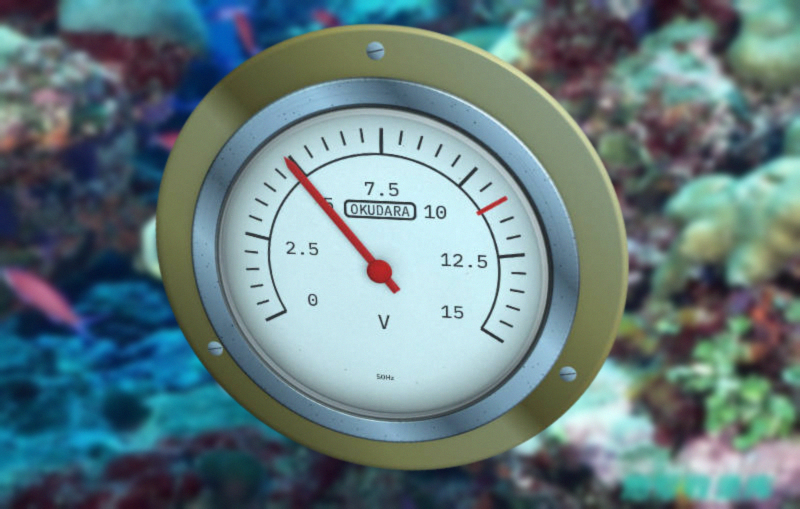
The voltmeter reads 5 V
